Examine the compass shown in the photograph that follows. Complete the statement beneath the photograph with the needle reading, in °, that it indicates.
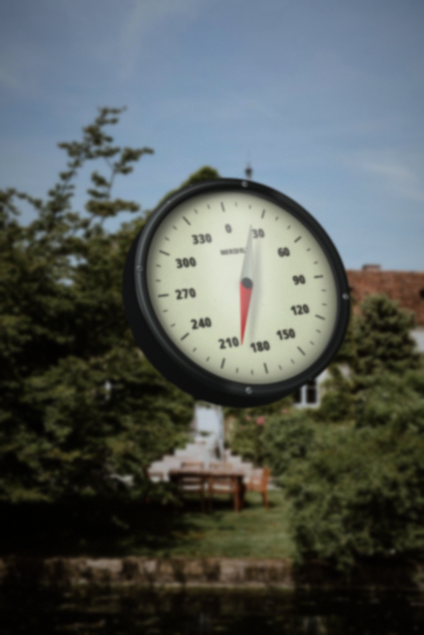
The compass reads 200 °
